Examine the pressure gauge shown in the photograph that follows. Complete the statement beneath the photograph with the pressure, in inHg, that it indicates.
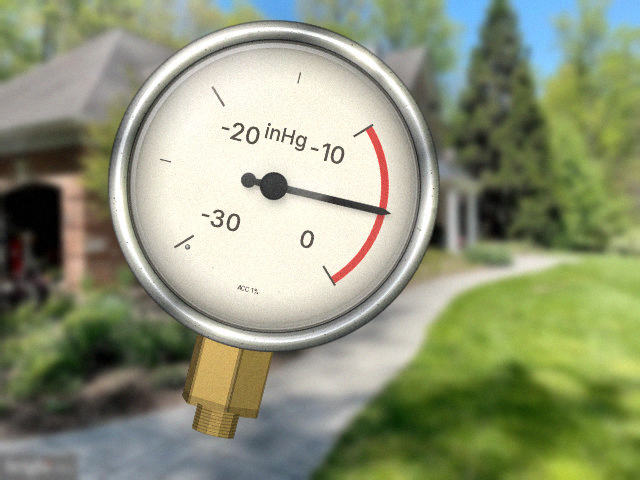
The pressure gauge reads -5 inHg
